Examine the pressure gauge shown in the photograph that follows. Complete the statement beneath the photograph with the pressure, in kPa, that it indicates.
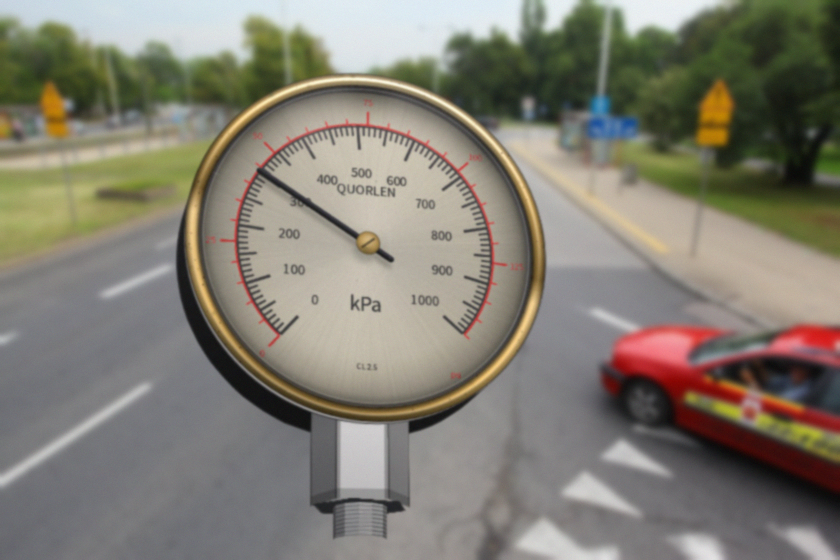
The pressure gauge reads 300 kPa
